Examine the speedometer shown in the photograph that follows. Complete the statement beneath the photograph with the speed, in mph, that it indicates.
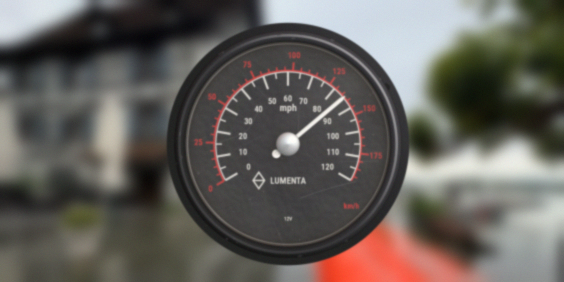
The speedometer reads 85 mph
